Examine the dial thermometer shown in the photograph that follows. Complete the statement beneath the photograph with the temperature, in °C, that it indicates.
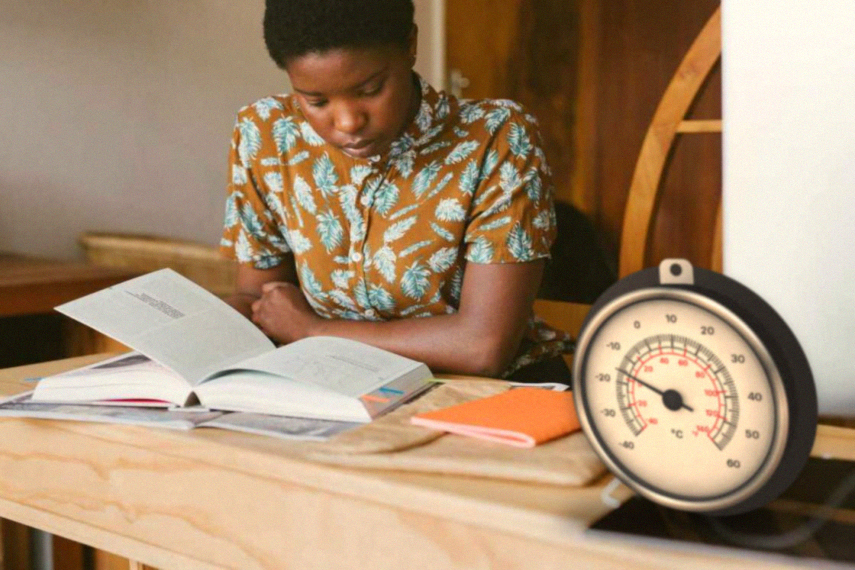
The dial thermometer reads -15 °C
